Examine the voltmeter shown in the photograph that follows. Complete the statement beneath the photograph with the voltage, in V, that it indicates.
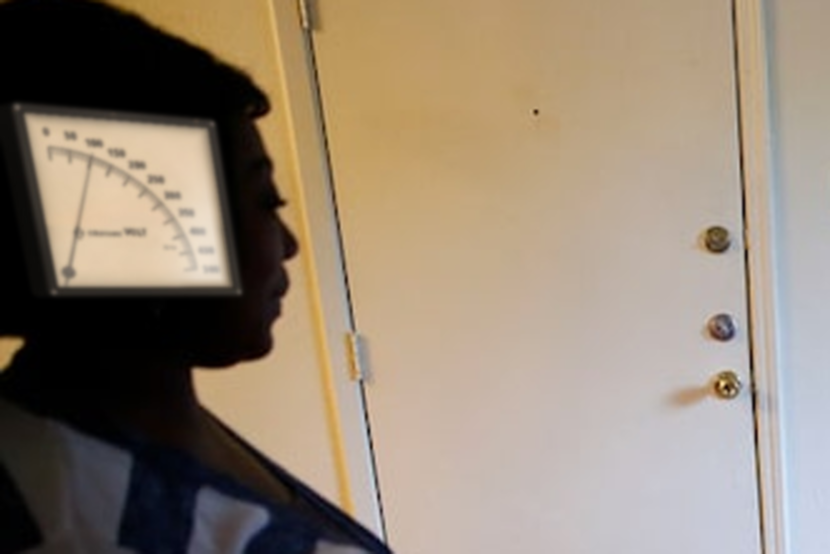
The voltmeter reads 100 V
